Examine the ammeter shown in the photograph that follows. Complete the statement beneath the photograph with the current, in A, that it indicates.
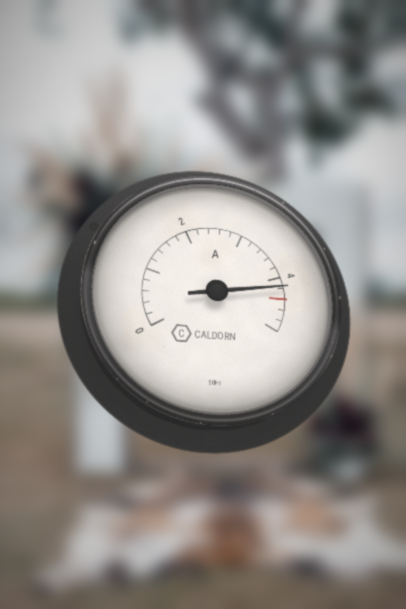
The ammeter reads 4.2 A
